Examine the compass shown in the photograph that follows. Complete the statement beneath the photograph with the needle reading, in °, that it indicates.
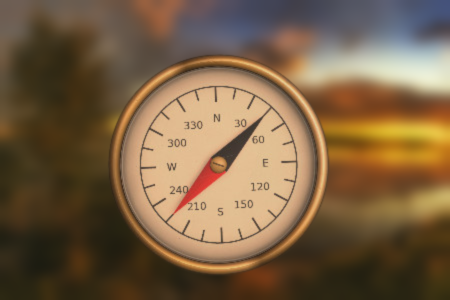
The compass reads 225 °
